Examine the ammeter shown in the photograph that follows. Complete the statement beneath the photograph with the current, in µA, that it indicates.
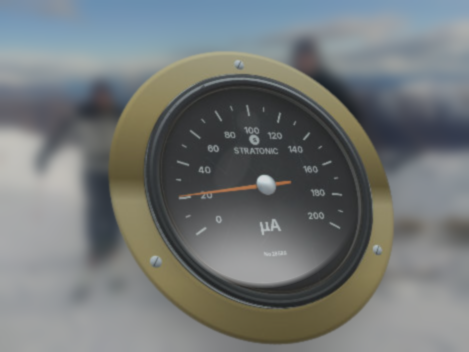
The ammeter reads 20 µA
